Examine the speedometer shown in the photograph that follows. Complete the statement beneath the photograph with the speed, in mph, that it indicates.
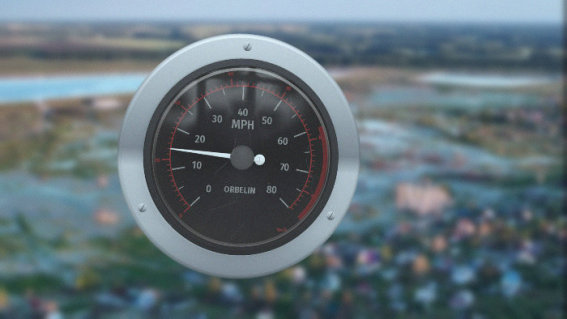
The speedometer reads 15 mph
